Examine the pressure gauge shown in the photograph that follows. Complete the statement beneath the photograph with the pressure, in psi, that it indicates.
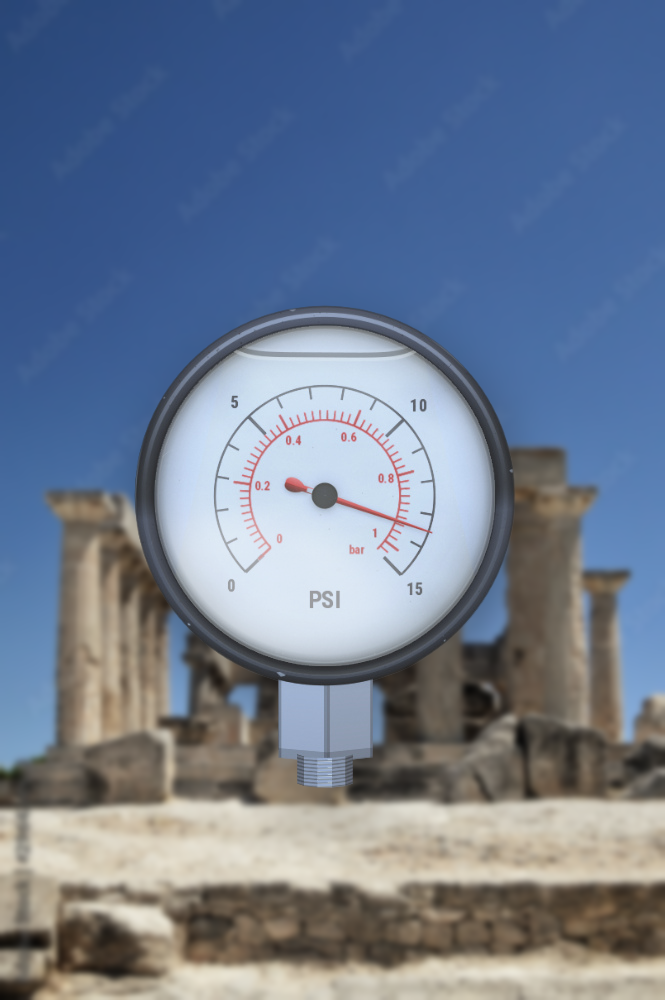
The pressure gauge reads 13.5 psi
